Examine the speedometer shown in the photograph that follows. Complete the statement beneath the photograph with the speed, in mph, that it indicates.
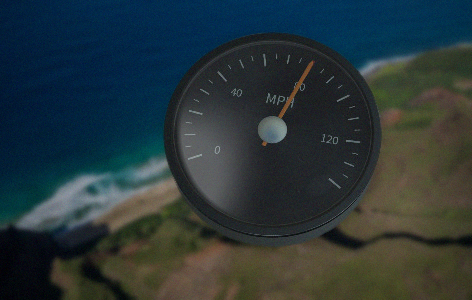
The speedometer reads 80 mph
